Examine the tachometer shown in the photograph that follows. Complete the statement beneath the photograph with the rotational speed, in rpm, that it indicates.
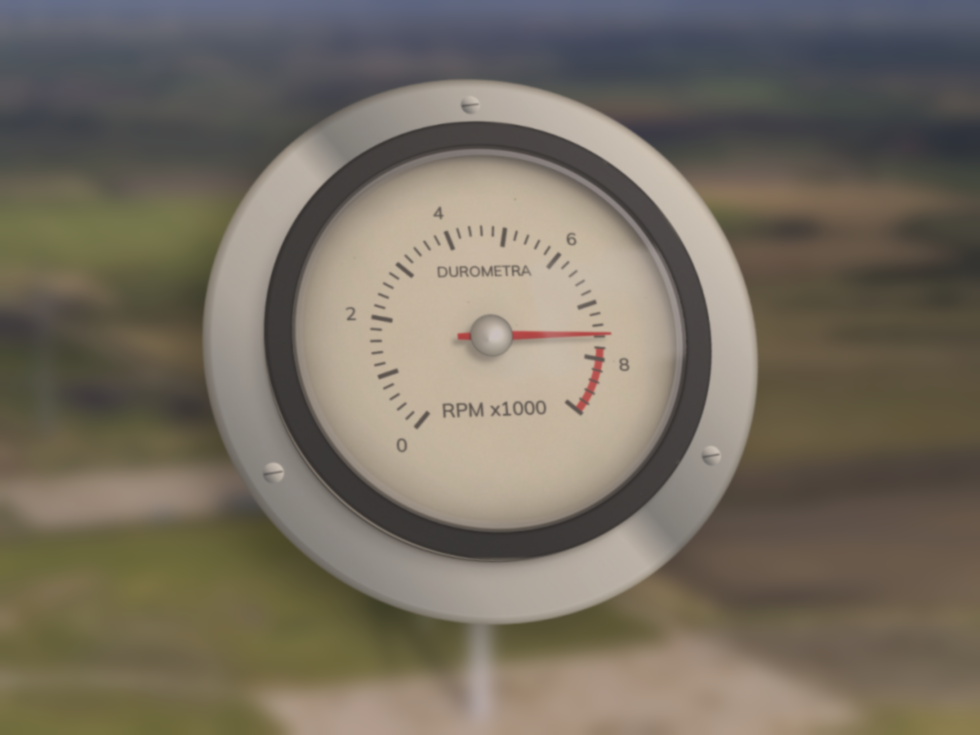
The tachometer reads 7600 rpm
